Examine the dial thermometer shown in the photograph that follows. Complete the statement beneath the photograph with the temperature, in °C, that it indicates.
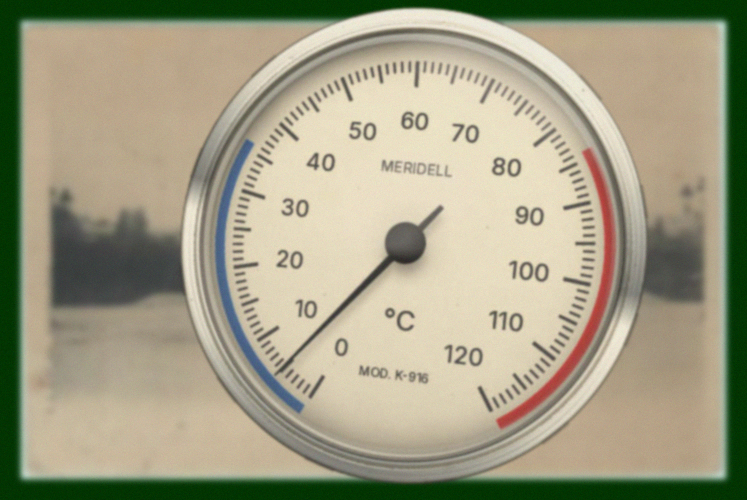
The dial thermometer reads 5 °C
